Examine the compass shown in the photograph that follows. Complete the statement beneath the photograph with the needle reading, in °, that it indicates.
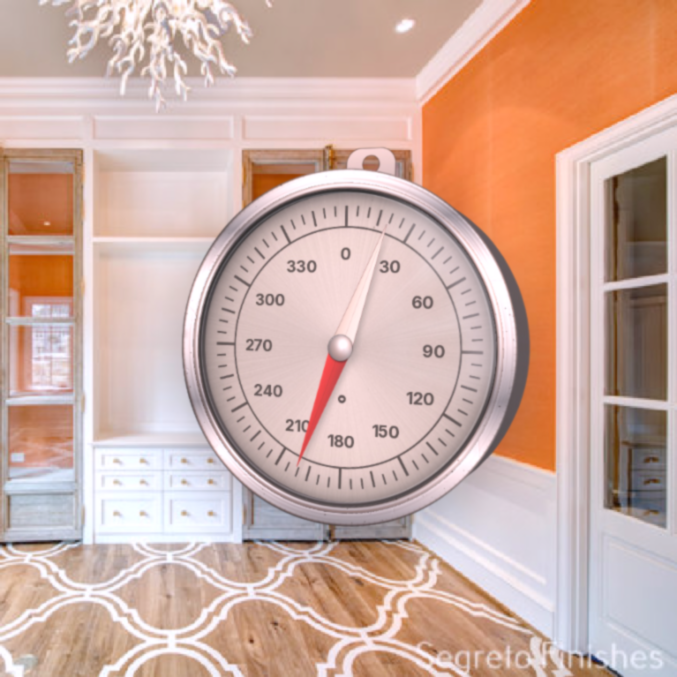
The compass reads 200 °
